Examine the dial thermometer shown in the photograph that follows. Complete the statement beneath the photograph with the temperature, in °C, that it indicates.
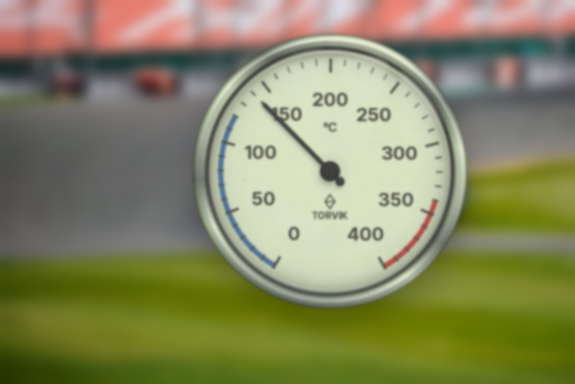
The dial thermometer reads 140 °C
